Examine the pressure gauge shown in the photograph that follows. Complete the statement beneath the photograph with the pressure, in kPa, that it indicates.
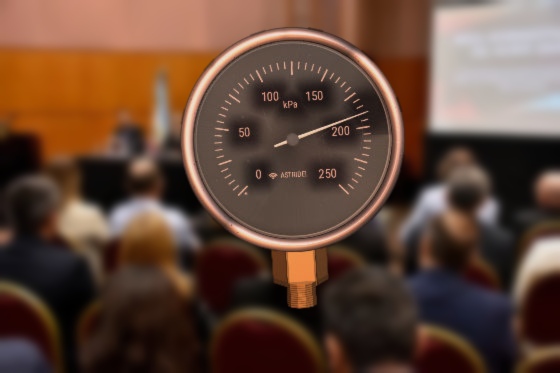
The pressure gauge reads 190 kPa
